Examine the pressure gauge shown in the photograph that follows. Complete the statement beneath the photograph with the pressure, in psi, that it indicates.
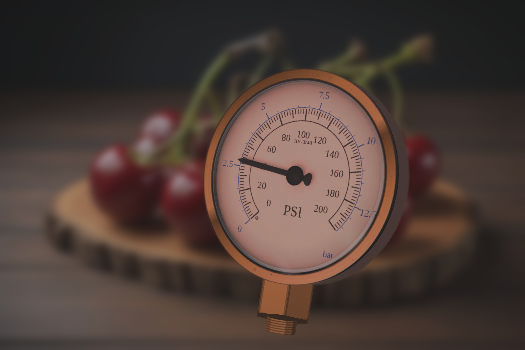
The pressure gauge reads 40 psi
